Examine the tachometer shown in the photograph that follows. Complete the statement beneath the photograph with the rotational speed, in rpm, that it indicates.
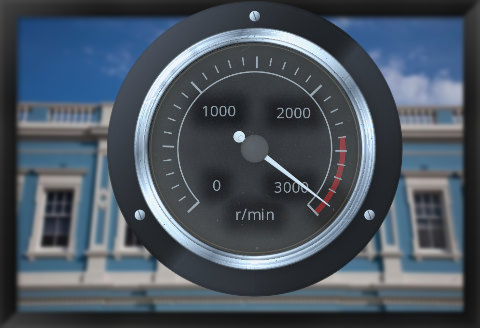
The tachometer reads 2900 rpm
